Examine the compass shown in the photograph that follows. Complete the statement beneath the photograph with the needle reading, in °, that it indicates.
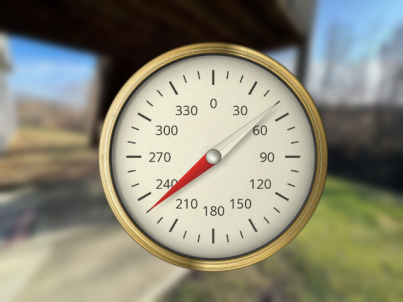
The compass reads 230 °
